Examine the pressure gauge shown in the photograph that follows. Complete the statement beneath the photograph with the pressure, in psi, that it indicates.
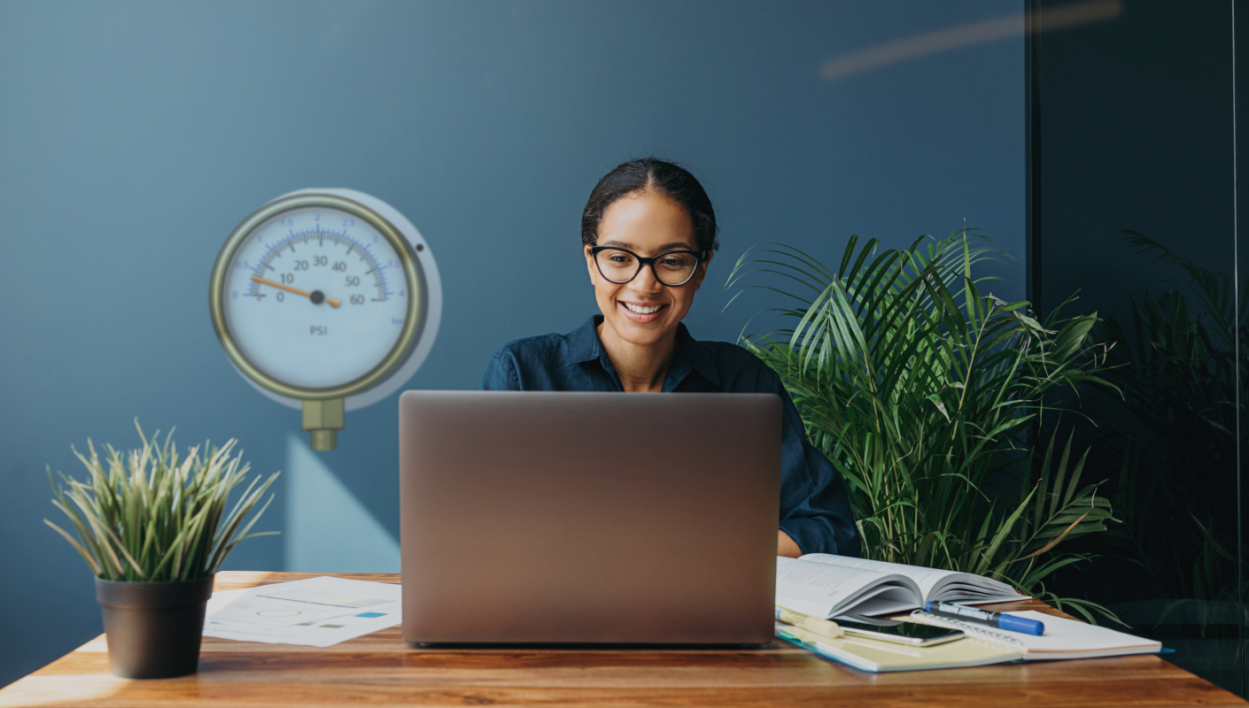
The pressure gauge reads 5 psi
